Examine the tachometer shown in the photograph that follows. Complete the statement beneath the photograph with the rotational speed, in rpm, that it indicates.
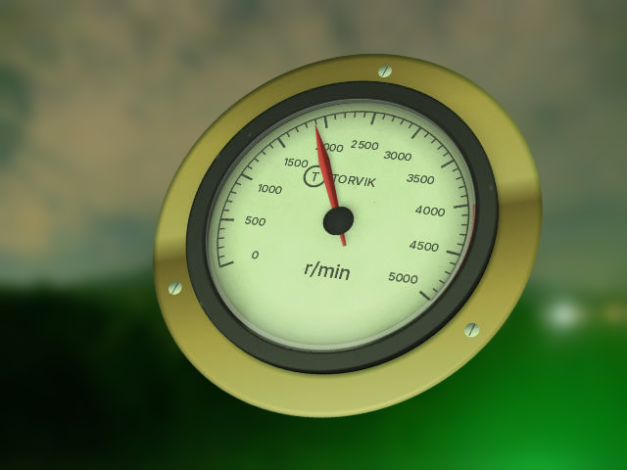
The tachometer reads 1900 rpm
